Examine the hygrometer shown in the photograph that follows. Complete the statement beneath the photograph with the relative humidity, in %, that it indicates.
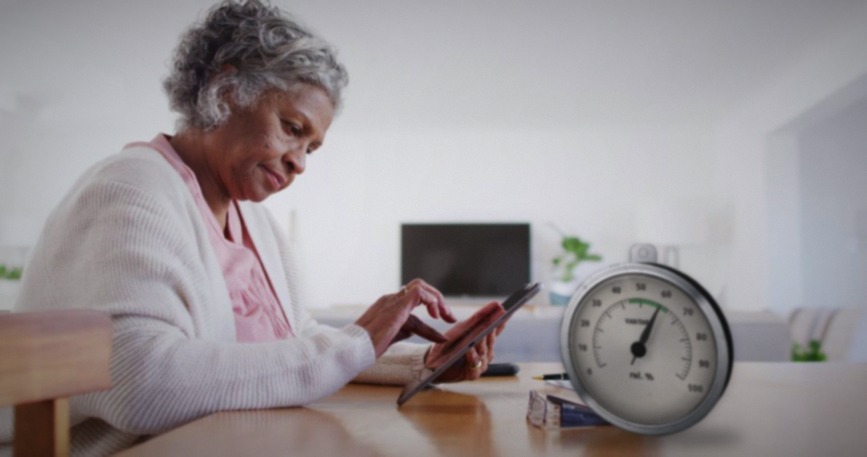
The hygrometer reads 60 %
